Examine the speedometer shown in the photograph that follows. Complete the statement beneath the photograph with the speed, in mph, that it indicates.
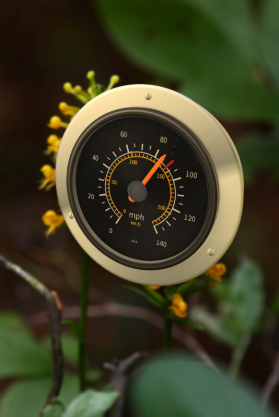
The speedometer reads 85 mph
